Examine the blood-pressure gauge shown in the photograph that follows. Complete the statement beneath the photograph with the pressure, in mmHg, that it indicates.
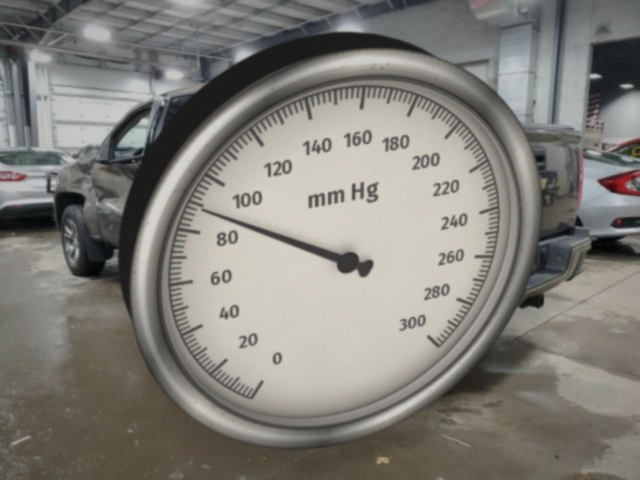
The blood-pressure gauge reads 90 mmHg
